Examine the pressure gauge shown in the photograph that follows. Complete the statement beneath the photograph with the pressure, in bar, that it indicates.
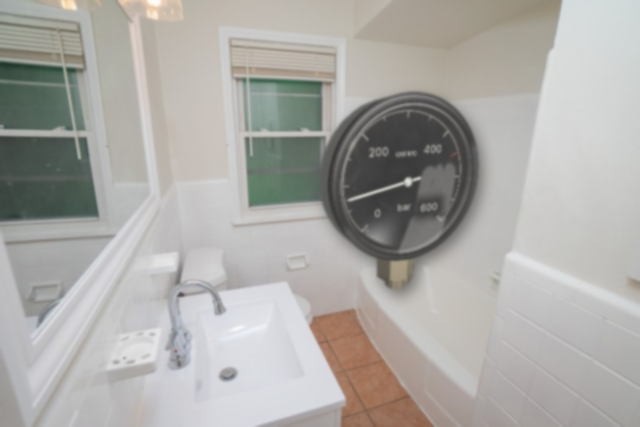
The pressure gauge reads 75 bar
